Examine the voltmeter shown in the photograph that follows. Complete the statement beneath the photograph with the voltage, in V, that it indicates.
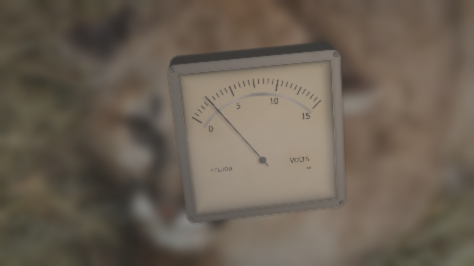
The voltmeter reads 2.5 V
